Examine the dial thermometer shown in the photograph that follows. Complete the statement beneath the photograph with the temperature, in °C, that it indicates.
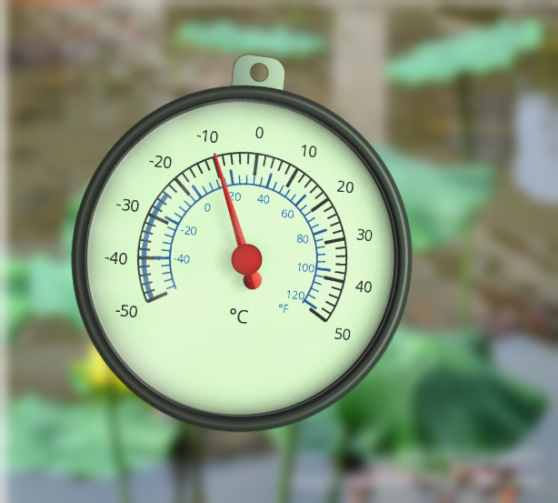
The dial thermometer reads -10 °C
